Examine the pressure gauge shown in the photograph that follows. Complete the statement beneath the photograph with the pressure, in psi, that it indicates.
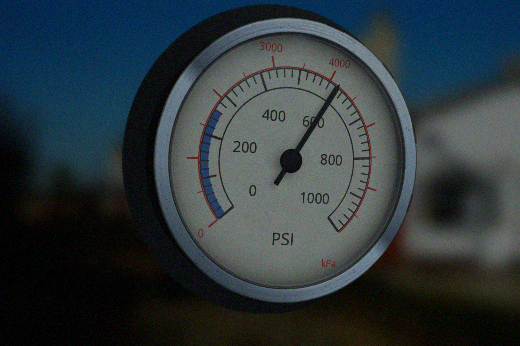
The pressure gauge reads 600 psi
